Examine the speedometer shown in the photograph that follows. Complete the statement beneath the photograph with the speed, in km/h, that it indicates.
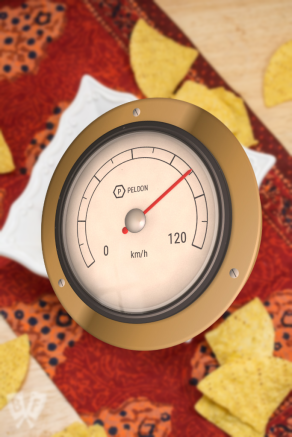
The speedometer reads 90 km/h
